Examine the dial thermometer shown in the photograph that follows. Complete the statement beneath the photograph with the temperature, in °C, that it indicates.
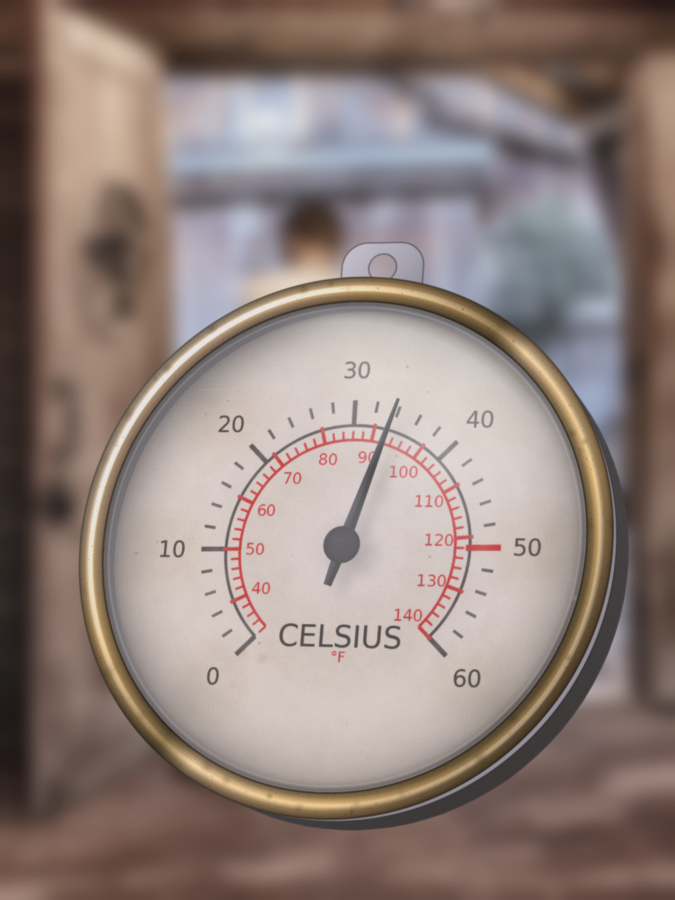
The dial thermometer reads 34 °C
